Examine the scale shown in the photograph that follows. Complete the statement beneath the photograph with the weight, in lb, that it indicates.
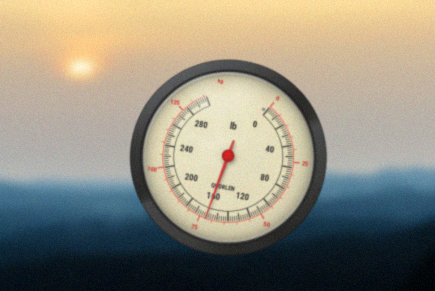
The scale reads 160 lb
